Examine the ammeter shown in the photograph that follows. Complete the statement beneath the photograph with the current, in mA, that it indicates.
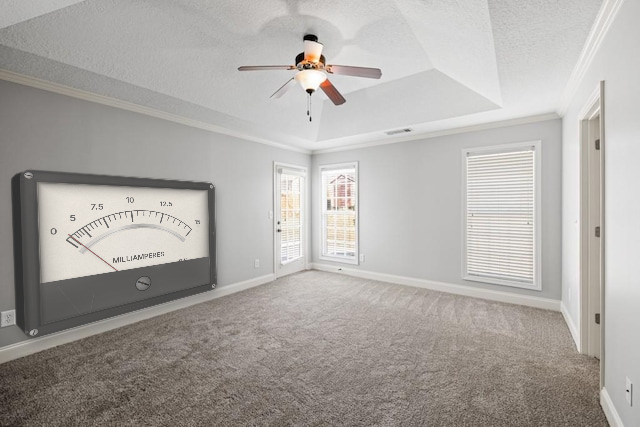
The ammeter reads 2.5 mA
